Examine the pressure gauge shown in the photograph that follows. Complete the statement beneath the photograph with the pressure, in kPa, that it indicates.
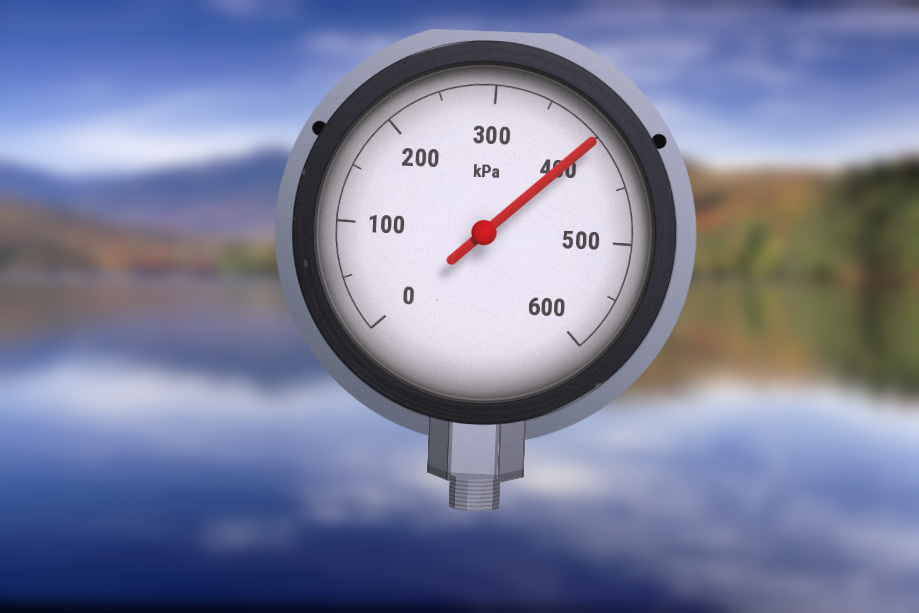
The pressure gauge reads 400 kPa
